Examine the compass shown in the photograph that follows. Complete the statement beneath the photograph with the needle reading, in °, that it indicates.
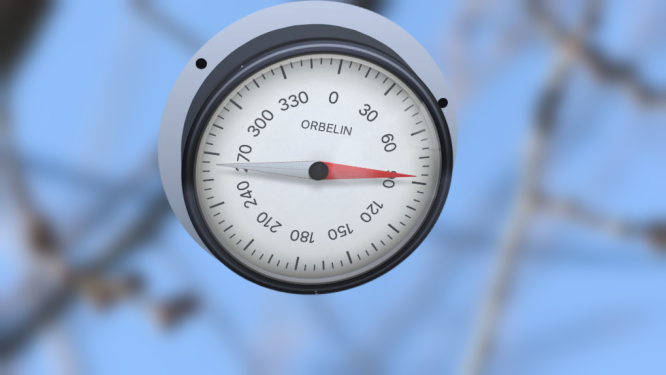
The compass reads 85 °
